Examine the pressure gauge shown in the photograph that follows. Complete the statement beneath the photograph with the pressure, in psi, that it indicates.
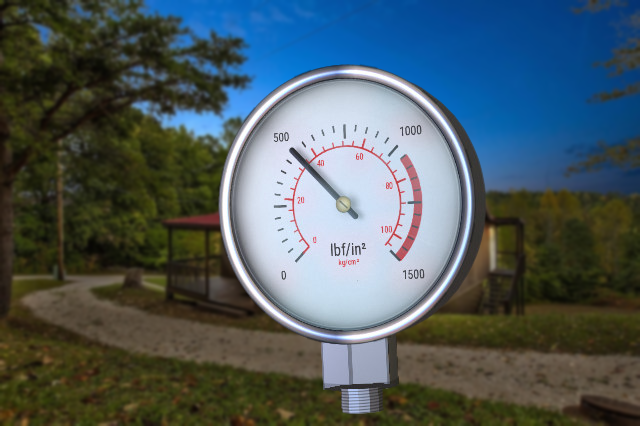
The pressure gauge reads 500 psi
